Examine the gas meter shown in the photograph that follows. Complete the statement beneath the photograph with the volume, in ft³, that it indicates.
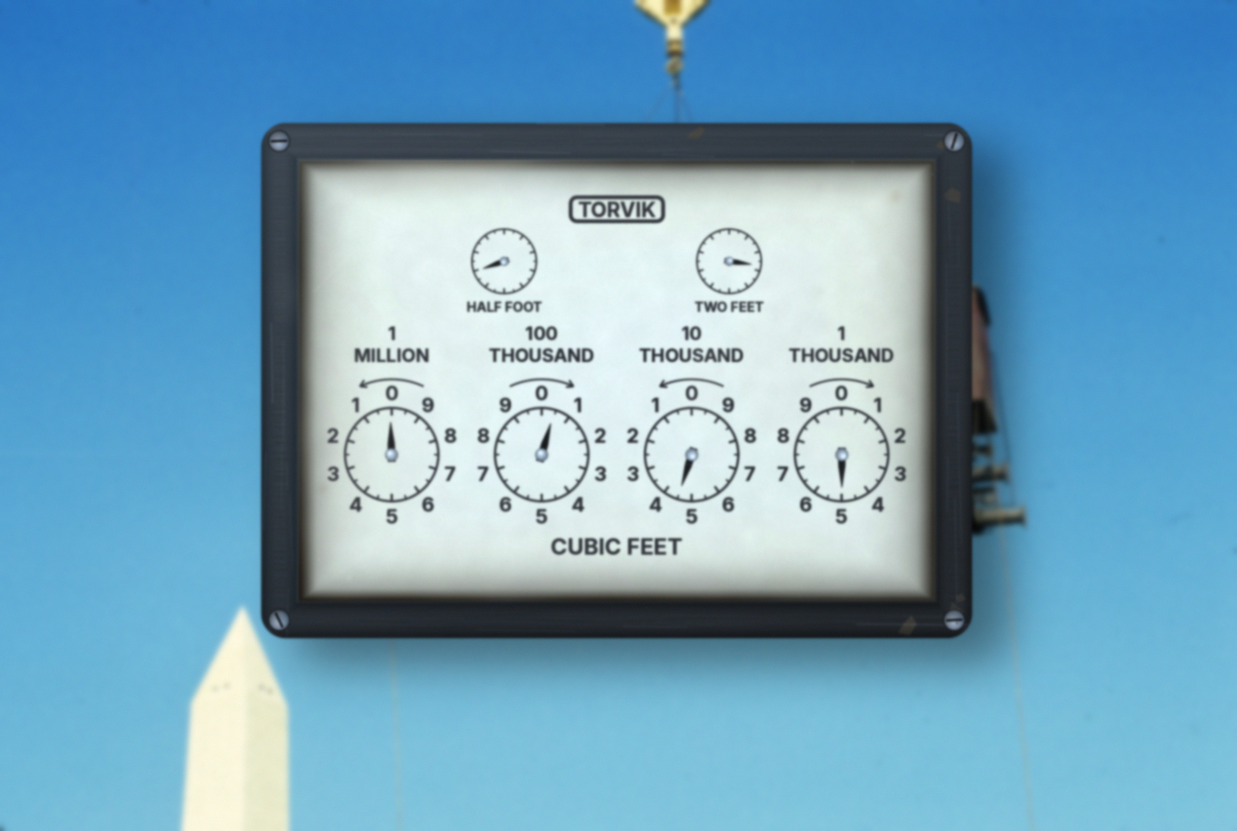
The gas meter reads 4500 ft³
